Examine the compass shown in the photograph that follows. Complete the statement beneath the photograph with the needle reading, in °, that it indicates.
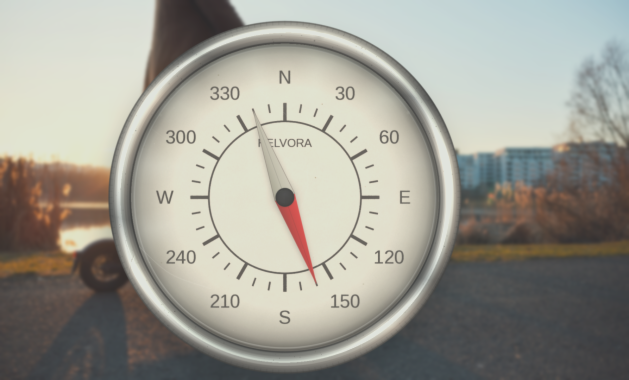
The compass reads 160 °
